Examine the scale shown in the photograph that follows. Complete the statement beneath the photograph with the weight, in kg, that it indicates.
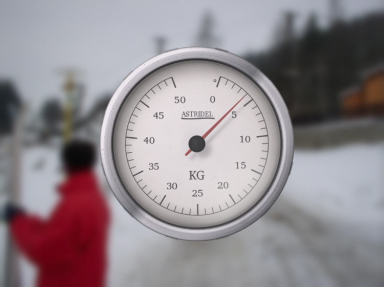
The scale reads 4 kg
